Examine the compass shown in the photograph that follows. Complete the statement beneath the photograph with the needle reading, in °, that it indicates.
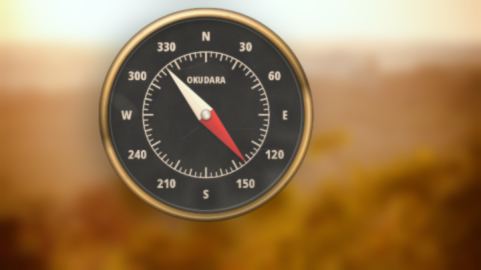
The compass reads 140 °
